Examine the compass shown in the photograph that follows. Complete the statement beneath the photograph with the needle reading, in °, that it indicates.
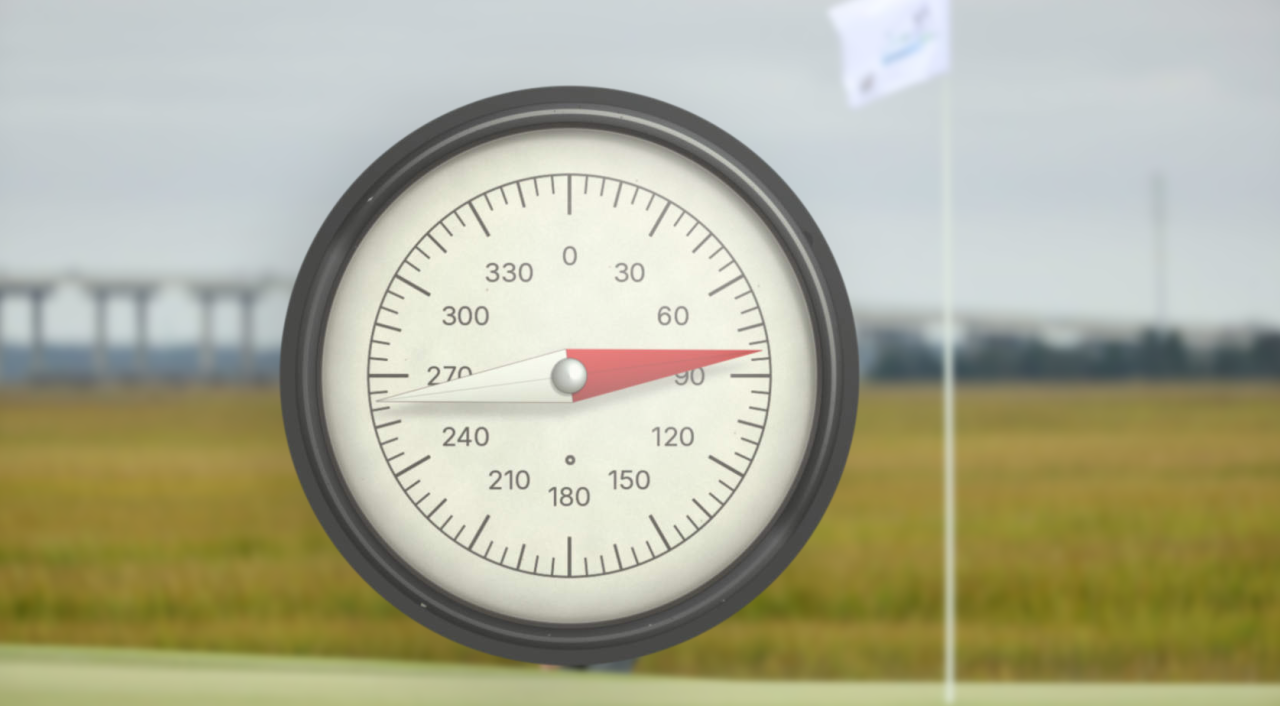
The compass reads 82.5 °
